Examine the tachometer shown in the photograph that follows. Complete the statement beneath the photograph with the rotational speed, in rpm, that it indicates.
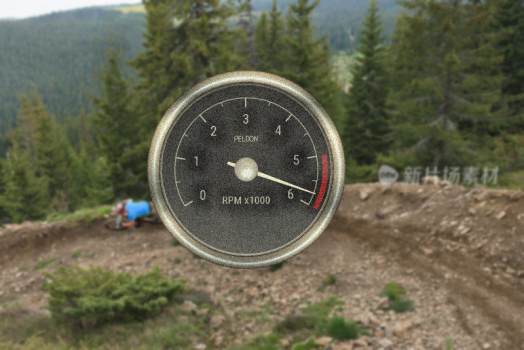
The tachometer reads 5750 rpm
